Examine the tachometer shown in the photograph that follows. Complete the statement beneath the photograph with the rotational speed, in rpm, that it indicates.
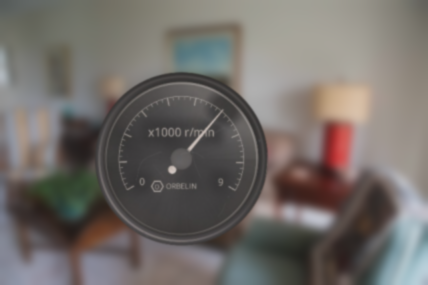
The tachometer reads 6000 rpm
